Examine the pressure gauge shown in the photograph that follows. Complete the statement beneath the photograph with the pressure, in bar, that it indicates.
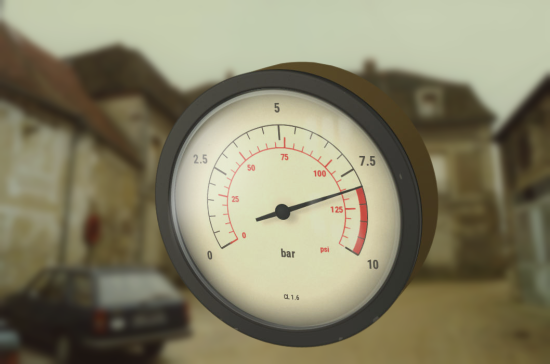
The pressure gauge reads 8 bar
